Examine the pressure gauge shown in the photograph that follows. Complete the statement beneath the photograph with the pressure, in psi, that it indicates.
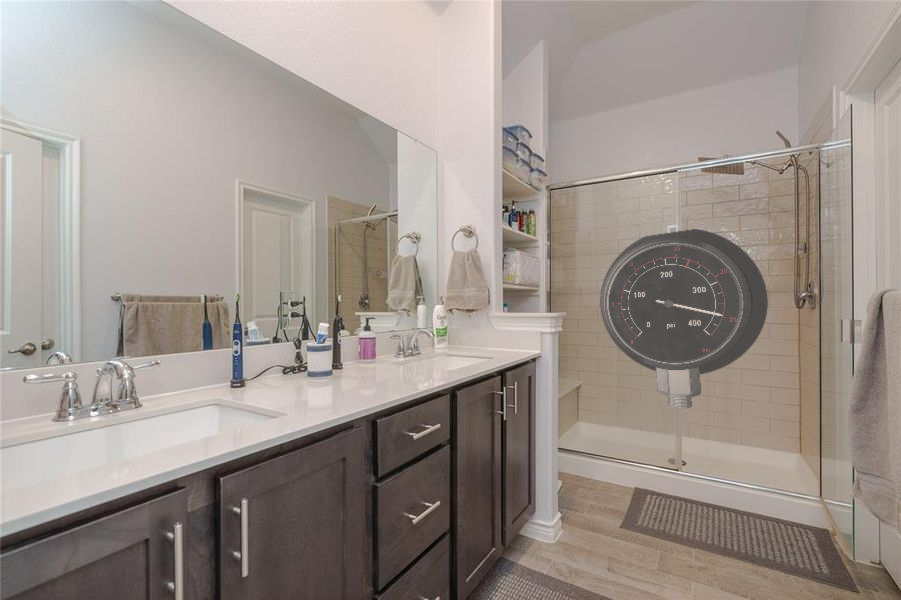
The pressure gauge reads 360 psi
